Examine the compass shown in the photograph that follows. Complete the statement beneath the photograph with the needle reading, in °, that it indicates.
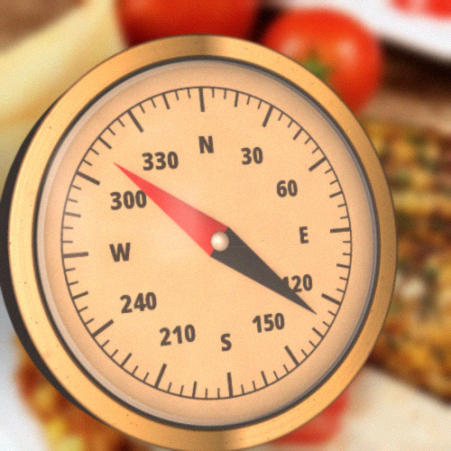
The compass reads 310 °
